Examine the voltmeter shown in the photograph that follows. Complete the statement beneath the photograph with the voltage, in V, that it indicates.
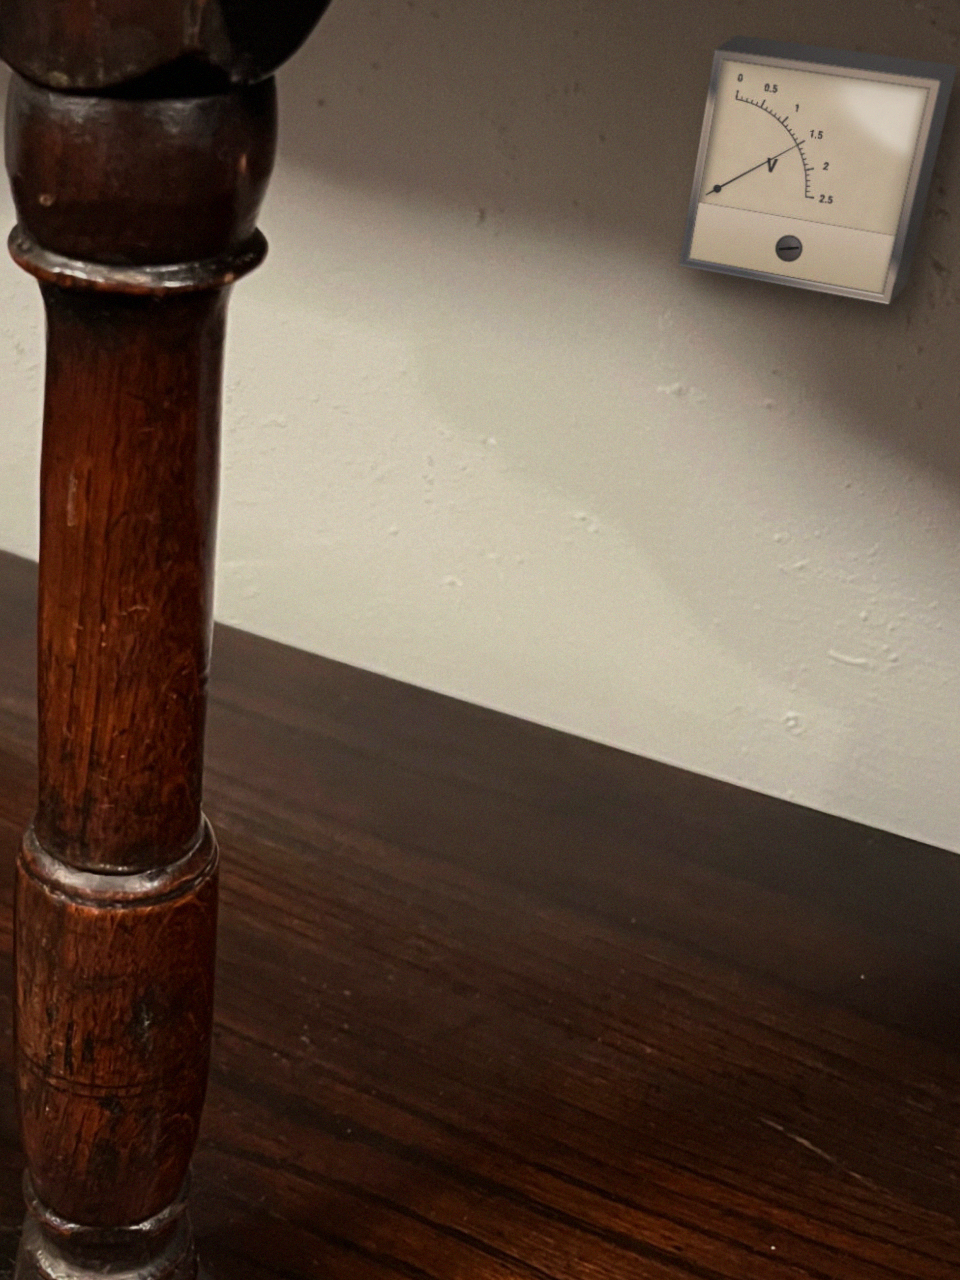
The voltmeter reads 1.5 V
